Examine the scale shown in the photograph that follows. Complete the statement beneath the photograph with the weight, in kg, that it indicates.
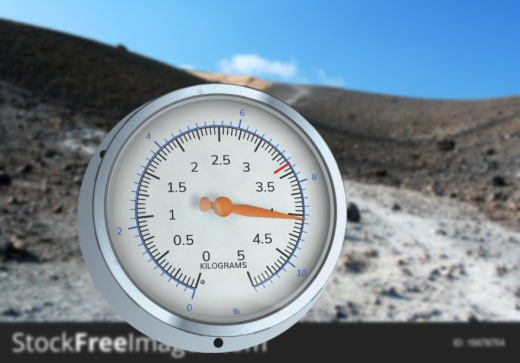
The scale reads 4.05 kg
